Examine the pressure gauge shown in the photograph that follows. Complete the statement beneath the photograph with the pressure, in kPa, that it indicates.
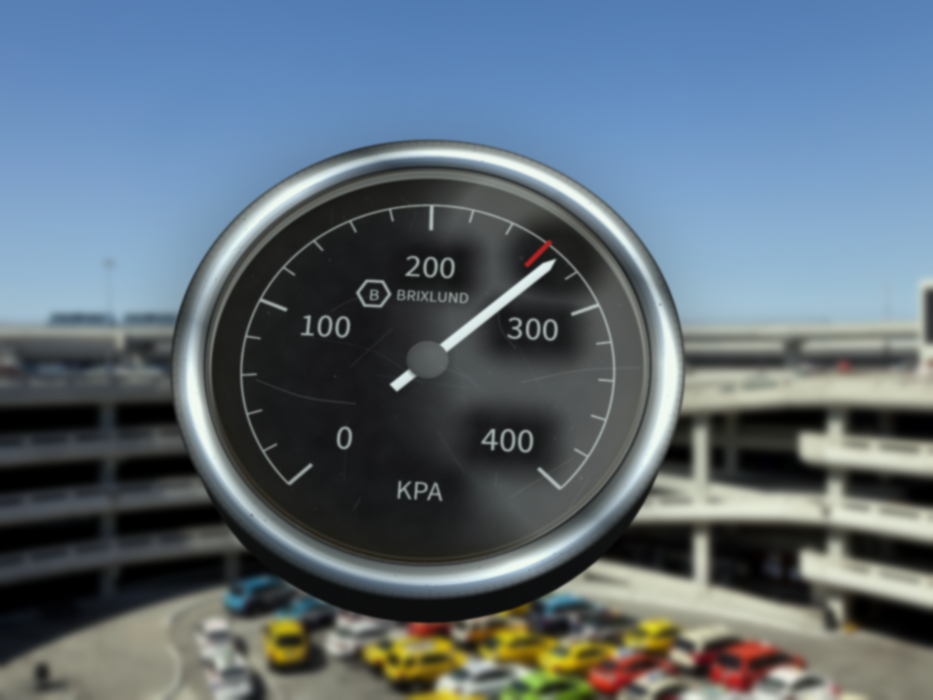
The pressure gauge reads 270 kPa
